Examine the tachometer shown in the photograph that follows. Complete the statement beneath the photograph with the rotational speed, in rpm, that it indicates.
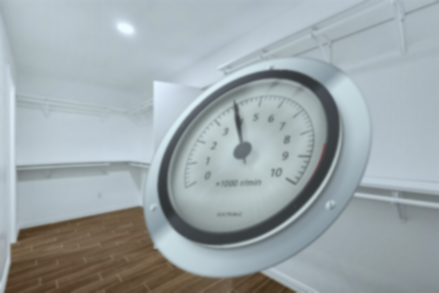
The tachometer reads 4000 rpm
